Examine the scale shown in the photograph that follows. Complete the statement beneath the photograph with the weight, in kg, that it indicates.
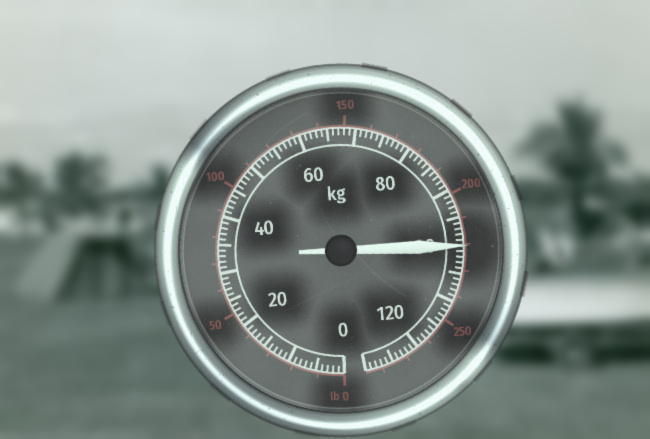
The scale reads 100 kg
